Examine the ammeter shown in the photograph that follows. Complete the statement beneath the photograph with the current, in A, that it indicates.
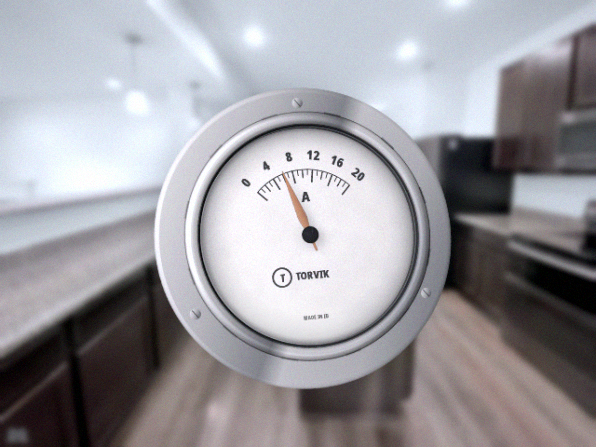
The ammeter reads 6 A
